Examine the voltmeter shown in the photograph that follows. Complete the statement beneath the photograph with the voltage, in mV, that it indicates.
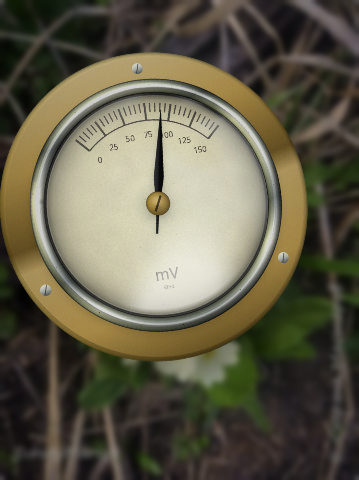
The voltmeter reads 90 mV
